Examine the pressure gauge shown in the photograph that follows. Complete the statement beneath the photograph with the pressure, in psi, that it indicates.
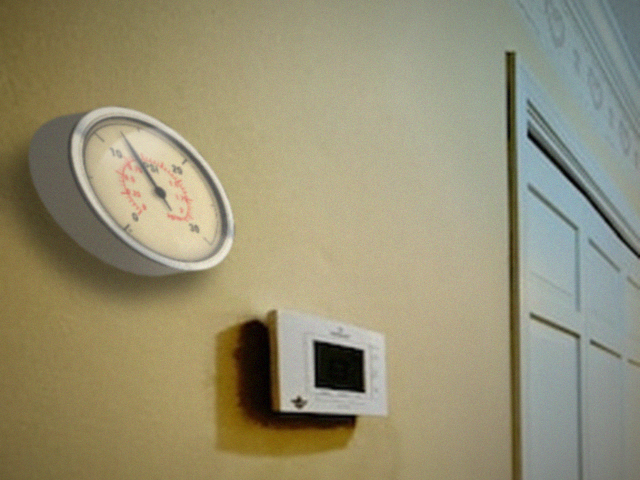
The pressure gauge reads 12.5 psi
